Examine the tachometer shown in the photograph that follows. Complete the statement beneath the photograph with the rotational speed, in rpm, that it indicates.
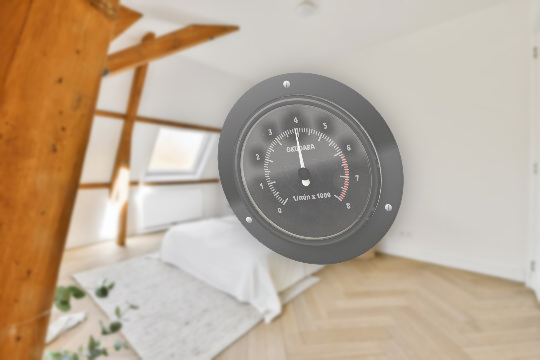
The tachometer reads 4000 rpm
